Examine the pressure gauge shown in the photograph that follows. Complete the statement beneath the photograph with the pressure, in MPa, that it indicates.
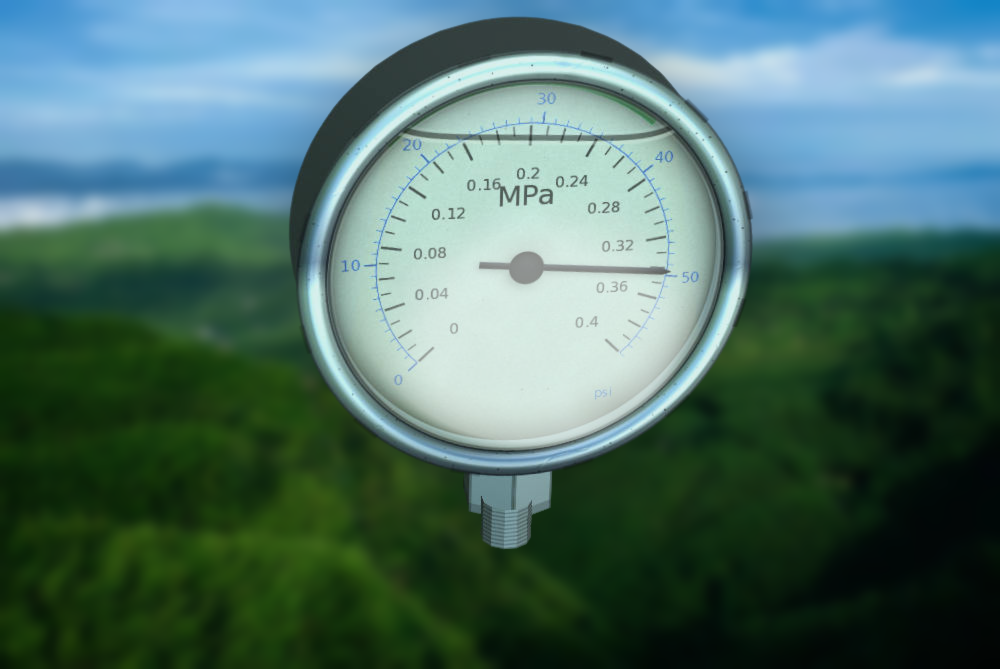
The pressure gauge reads 0.34 MPa
